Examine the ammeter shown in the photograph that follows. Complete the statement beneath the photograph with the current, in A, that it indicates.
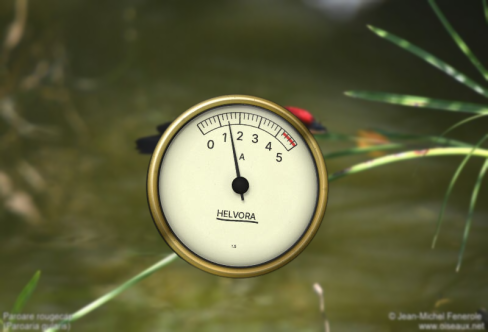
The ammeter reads 1.4 A
